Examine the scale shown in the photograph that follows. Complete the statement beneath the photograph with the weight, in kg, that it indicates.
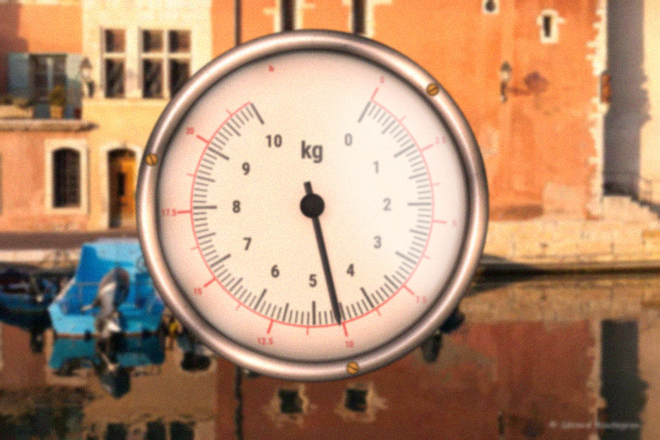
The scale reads 4.6 kg
